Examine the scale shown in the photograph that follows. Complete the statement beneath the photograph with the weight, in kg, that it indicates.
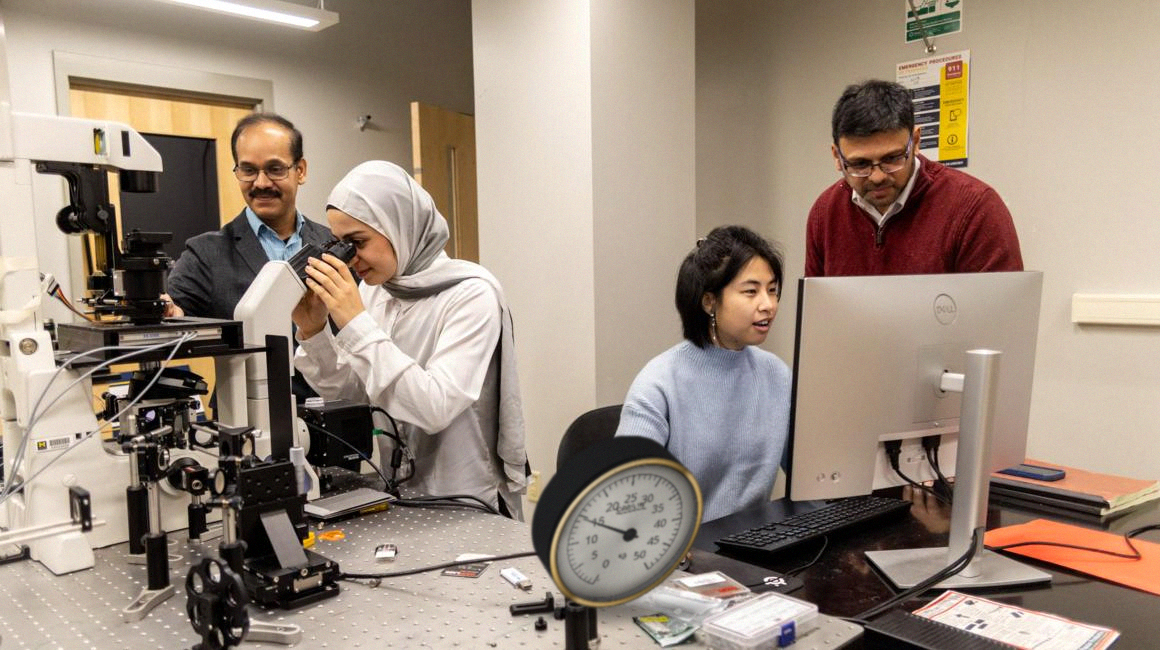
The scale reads 15 kg
